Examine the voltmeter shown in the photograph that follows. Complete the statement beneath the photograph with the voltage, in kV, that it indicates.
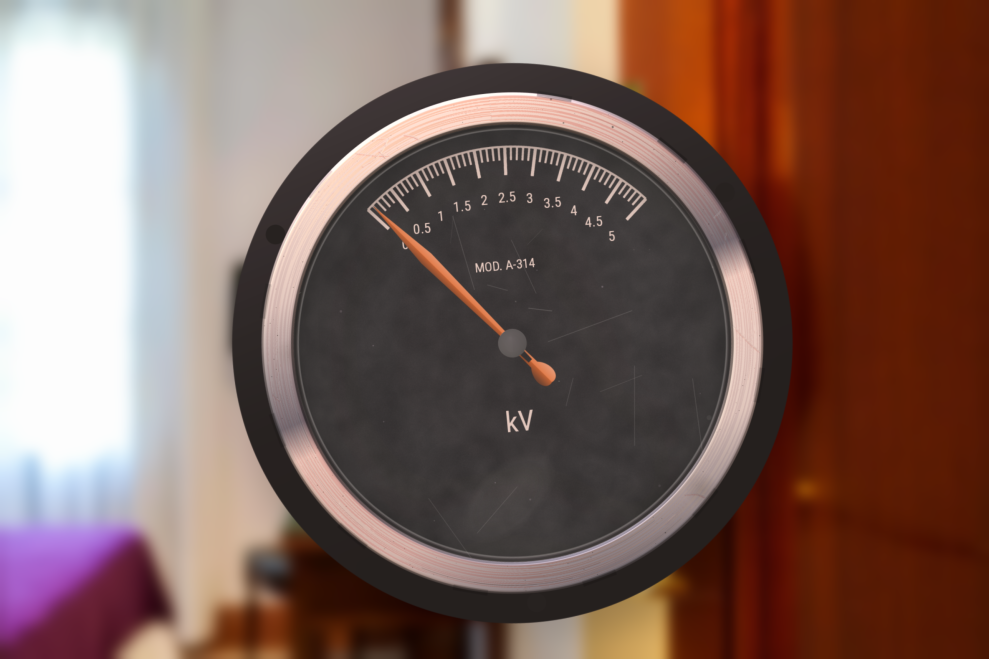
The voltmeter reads 0.1 kV
